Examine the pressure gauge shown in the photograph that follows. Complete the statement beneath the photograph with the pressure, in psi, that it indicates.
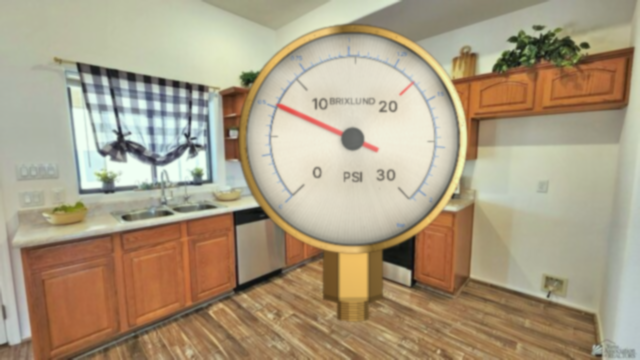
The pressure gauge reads 7.5 psi
